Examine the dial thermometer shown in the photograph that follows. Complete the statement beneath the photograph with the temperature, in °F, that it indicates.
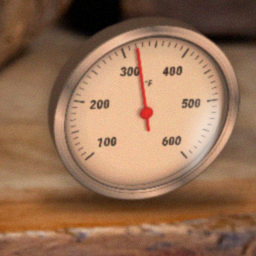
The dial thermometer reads 320 °F
